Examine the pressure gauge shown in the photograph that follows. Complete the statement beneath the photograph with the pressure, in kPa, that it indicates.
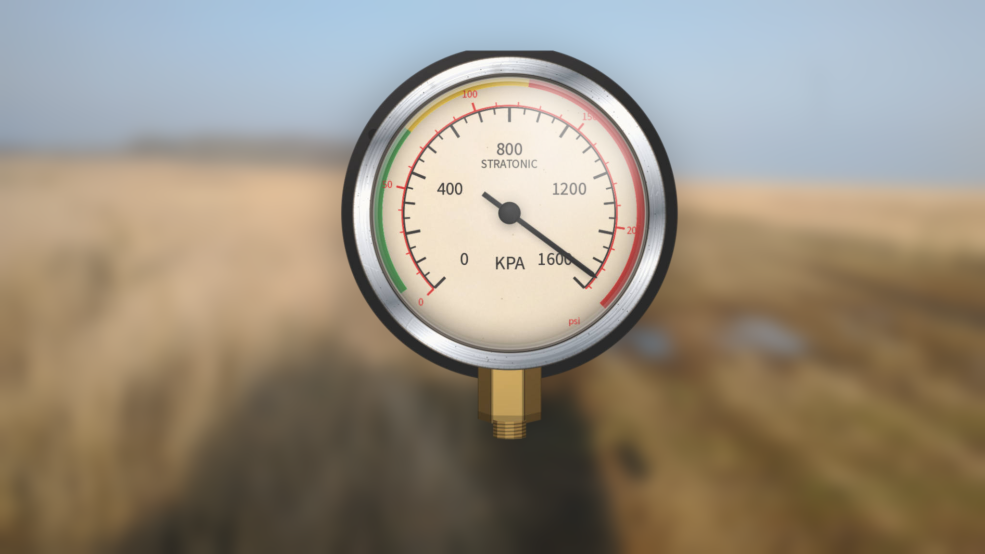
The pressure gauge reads 1550 kPa
